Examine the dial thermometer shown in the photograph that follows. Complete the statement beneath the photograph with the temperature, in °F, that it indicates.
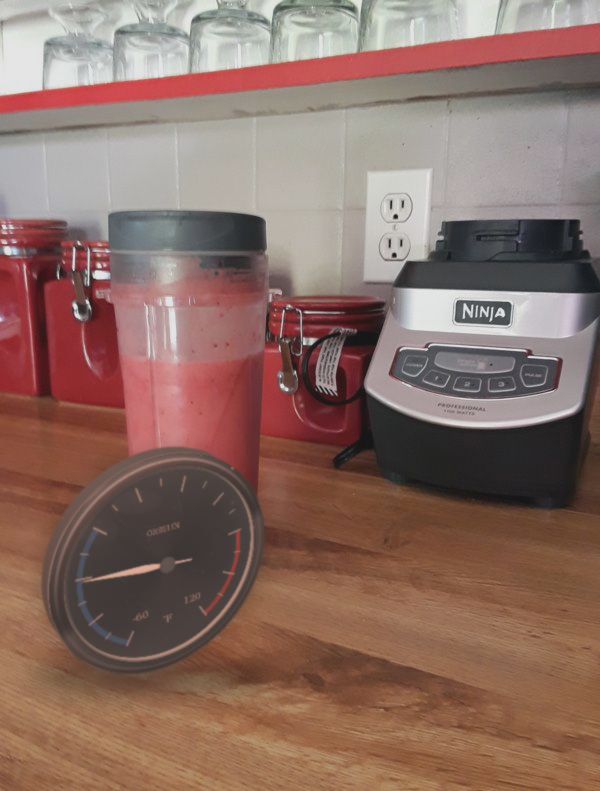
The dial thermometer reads -20 °F
